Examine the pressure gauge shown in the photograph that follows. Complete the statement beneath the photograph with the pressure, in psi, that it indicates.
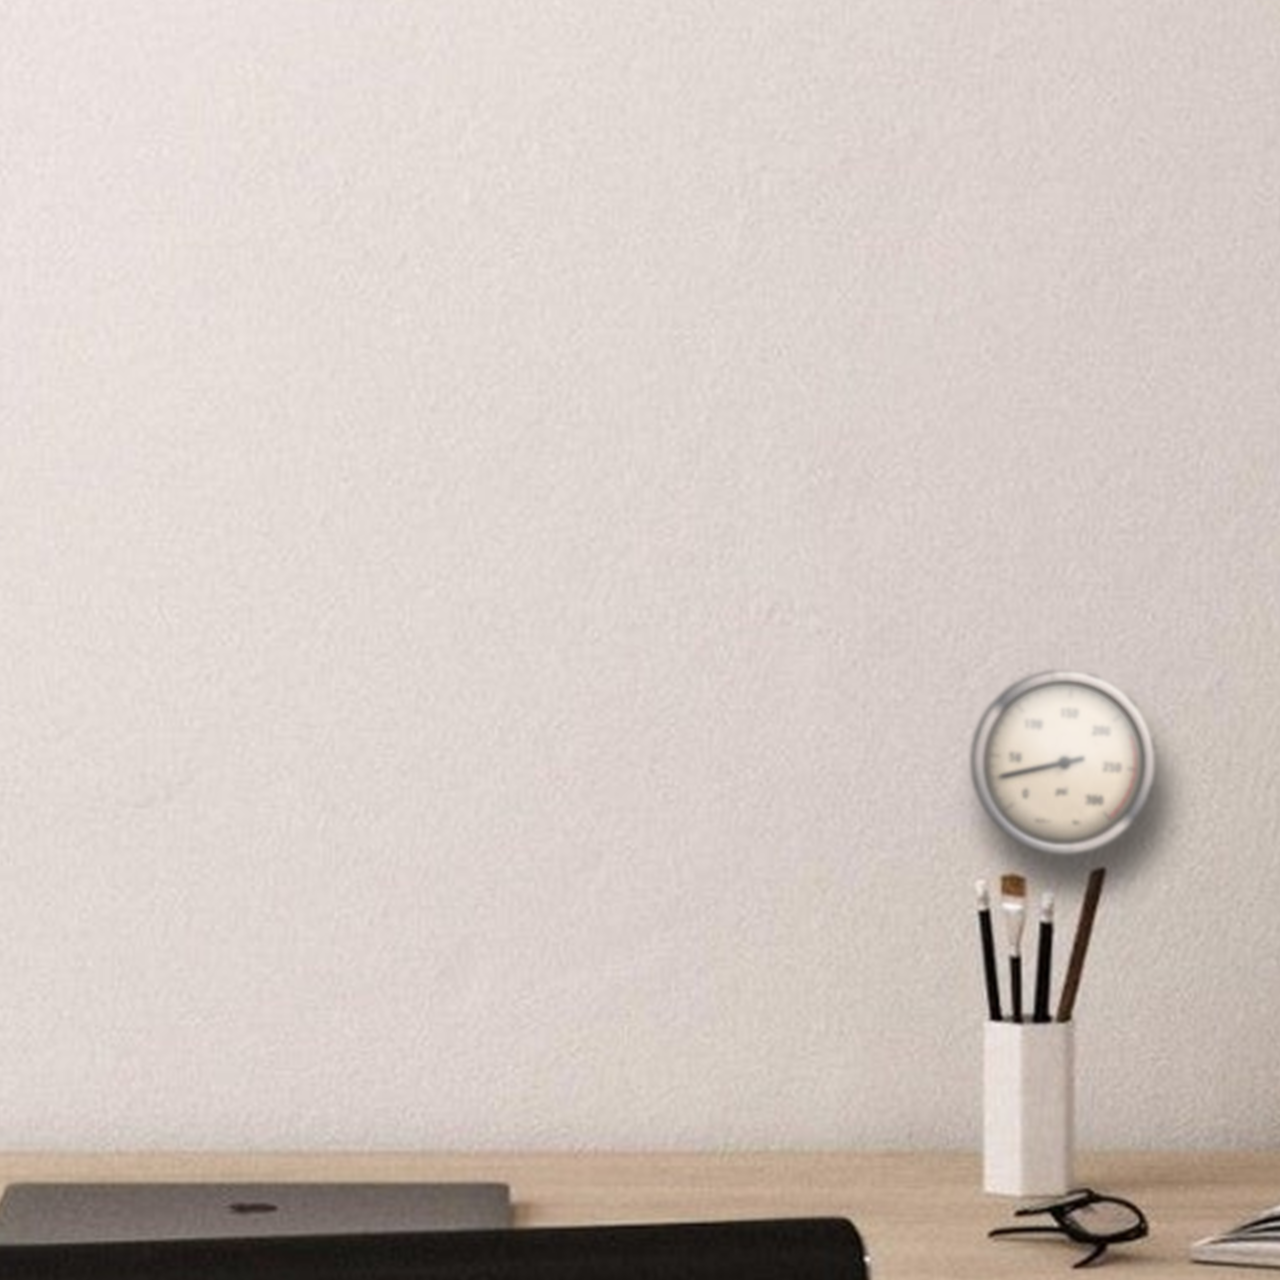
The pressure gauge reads 30 psi
